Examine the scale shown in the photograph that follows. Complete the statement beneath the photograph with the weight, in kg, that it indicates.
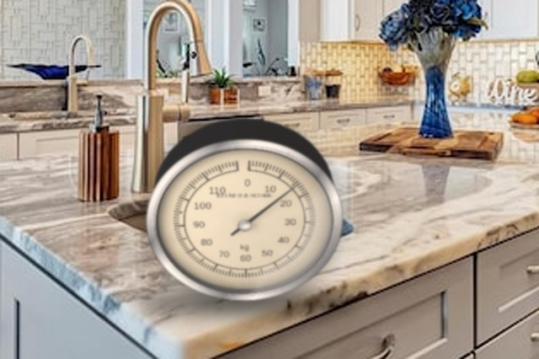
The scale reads 15 kg
